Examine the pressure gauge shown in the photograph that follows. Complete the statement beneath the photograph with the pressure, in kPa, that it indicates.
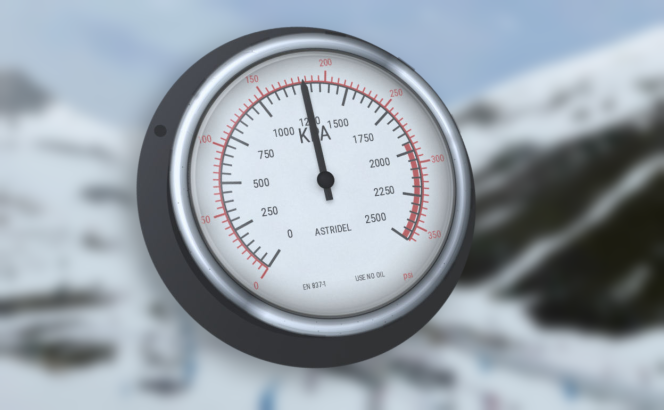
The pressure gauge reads 1250 kPa
